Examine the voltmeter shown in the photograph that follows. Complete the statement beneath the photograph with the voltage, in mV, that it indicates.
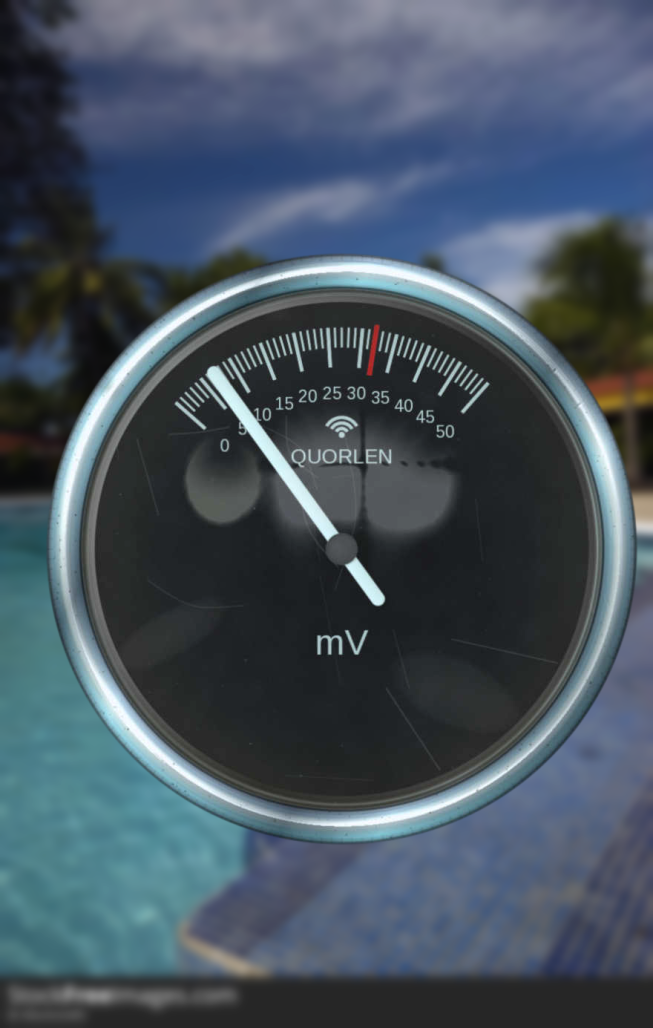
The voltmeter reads 7 mV
